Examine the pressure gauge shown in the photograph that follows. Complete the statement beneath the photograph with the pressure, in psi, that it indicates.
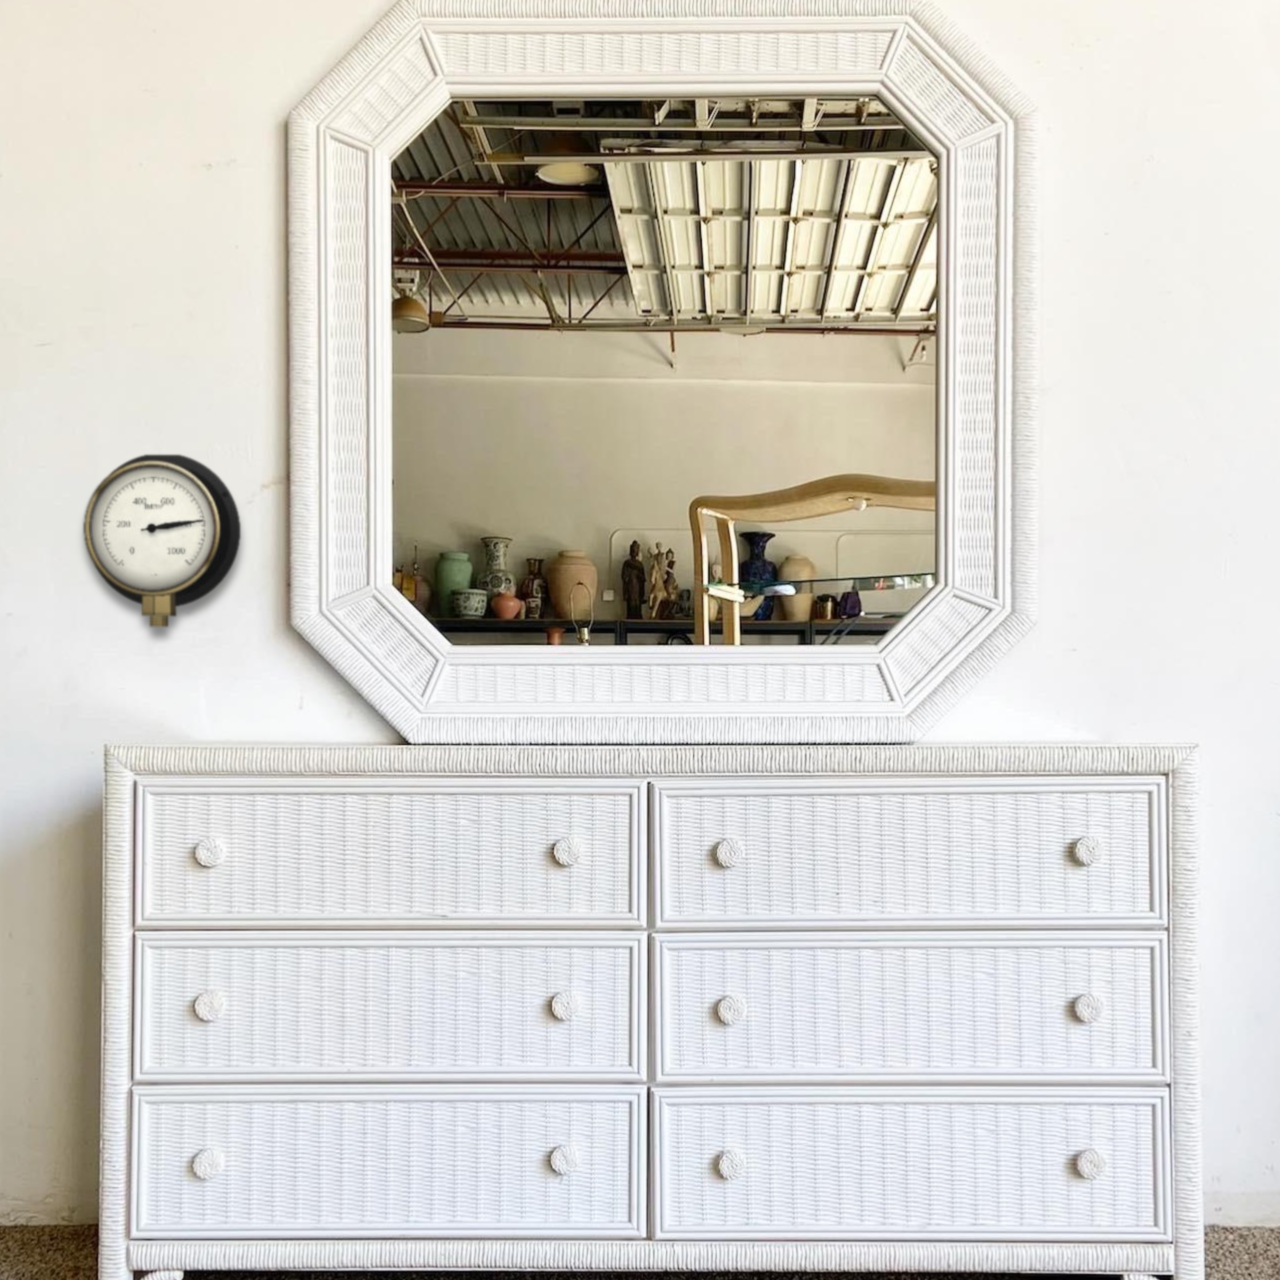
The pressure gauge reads 800 psi
